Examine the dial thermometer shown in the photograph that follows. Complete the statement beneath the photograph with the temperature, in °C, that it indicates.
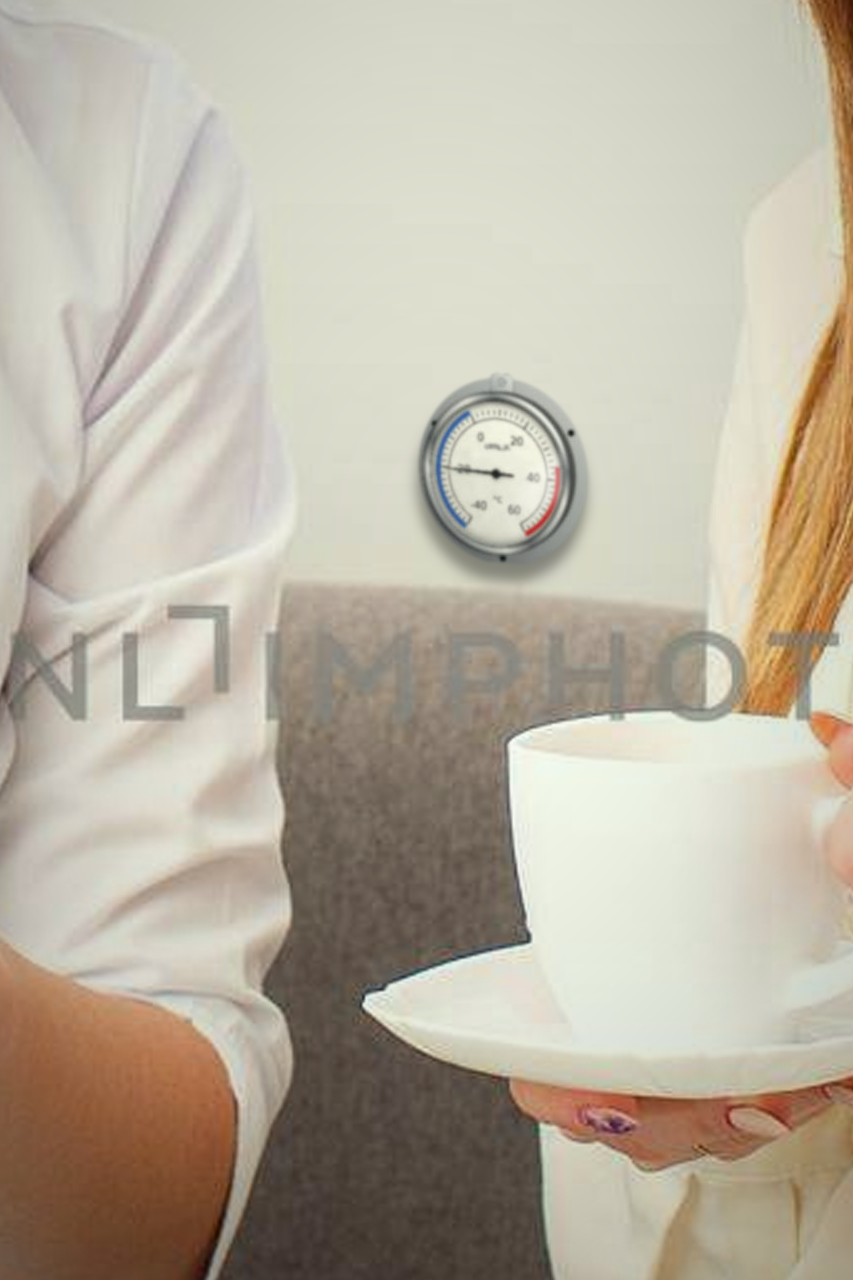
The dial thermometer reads -20 °C
